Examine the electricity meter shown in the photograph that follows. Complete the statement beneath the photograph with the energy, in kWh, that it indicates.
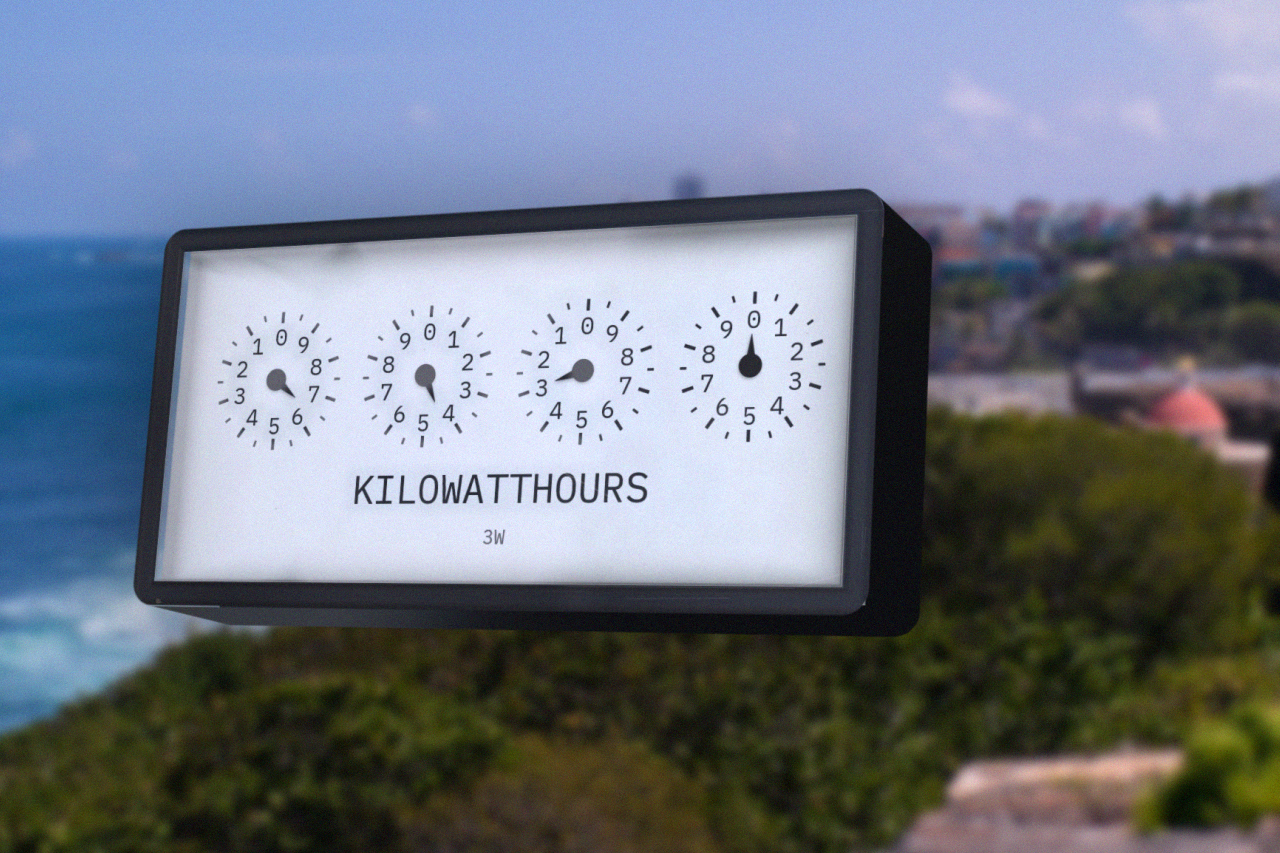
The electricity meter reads 6430 kWh
